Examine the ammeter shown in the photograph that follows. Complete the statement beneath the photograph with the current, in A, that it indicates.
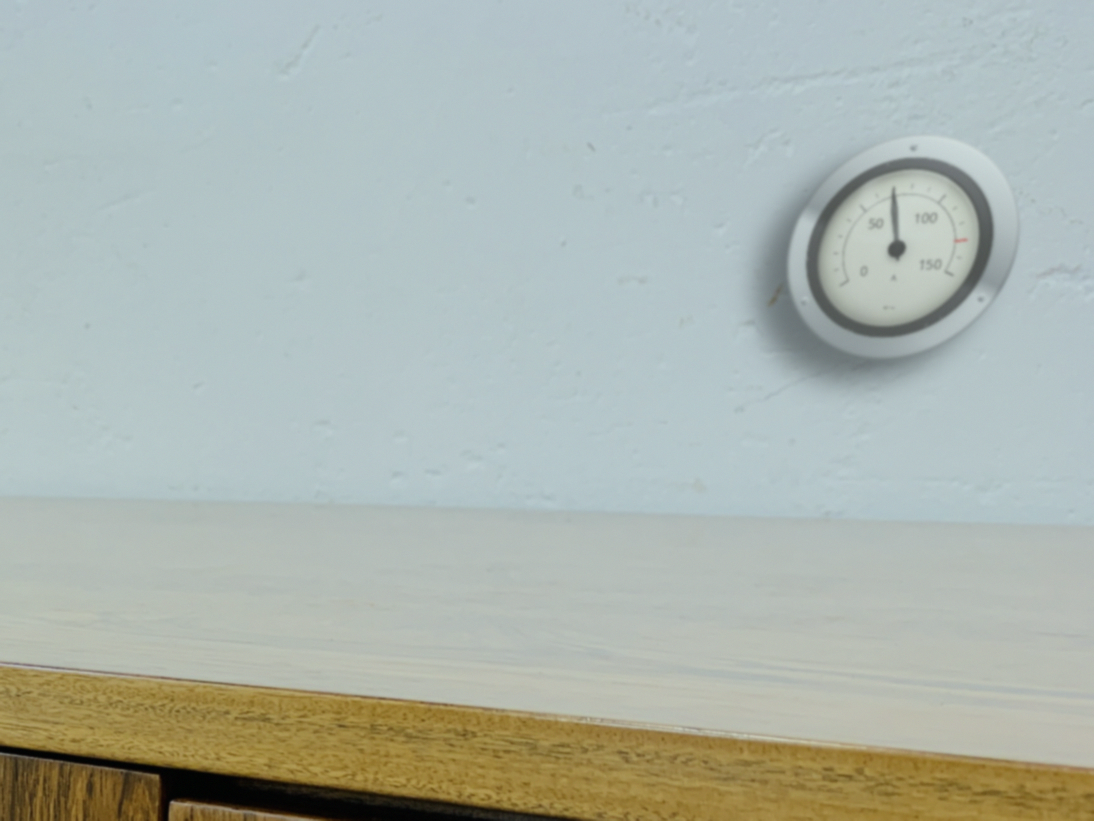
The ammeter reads 70 A
